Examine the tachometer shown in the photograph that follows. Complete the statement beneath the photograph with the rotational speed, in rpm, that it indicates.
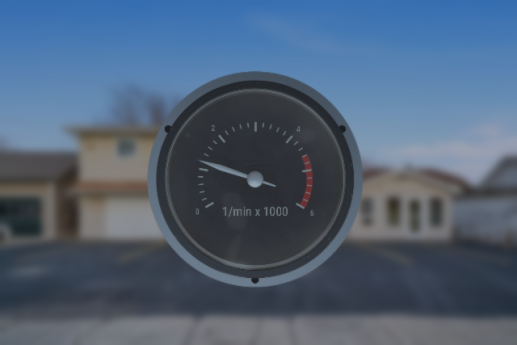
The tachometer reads 1200 rpm
